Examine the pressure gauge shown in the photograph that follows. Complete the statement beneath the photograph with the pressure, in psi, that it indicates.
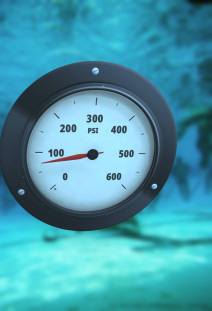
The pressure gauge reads 75 psi
